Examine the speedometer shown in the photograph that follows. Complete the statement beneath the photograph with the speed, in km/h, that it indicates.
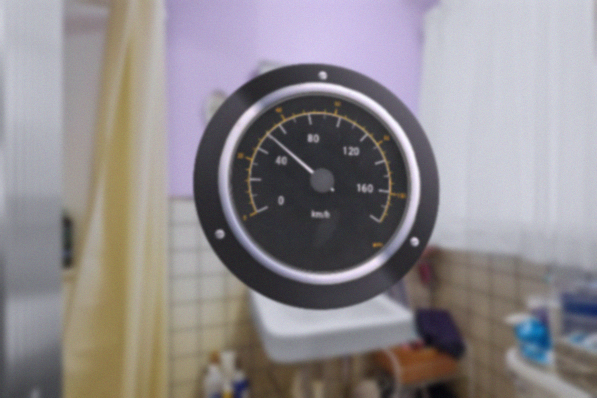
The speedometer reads 50 km/h
